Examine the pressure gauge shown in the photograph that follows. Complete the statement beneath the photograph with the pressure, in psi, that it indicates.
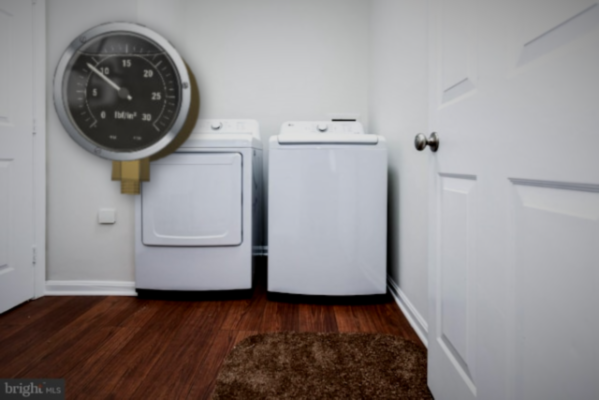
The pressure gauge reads 9 psi
